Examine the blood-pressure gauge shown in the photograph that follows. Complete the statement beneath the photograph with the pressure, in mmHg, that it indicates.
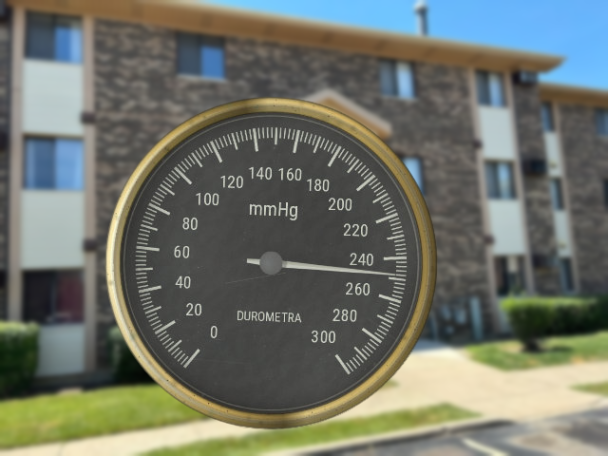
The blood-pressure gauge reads 248 mmHg
